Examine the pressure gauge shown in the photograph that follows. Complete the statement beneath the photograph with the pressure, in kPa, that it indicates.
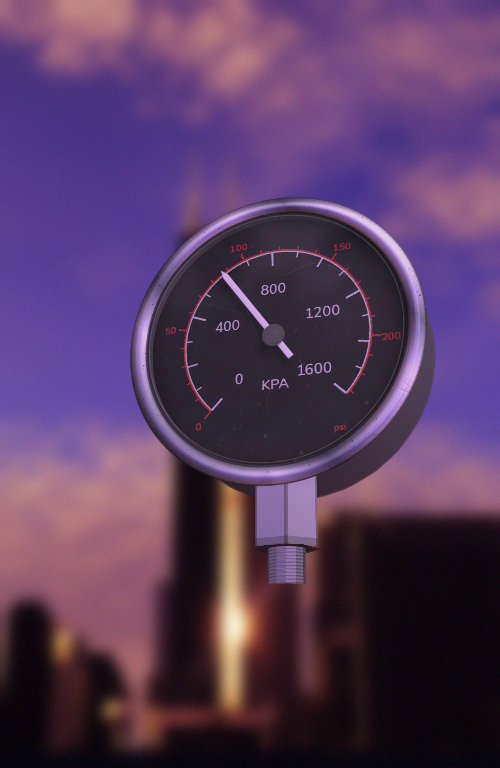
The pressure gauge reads 600 kPa
